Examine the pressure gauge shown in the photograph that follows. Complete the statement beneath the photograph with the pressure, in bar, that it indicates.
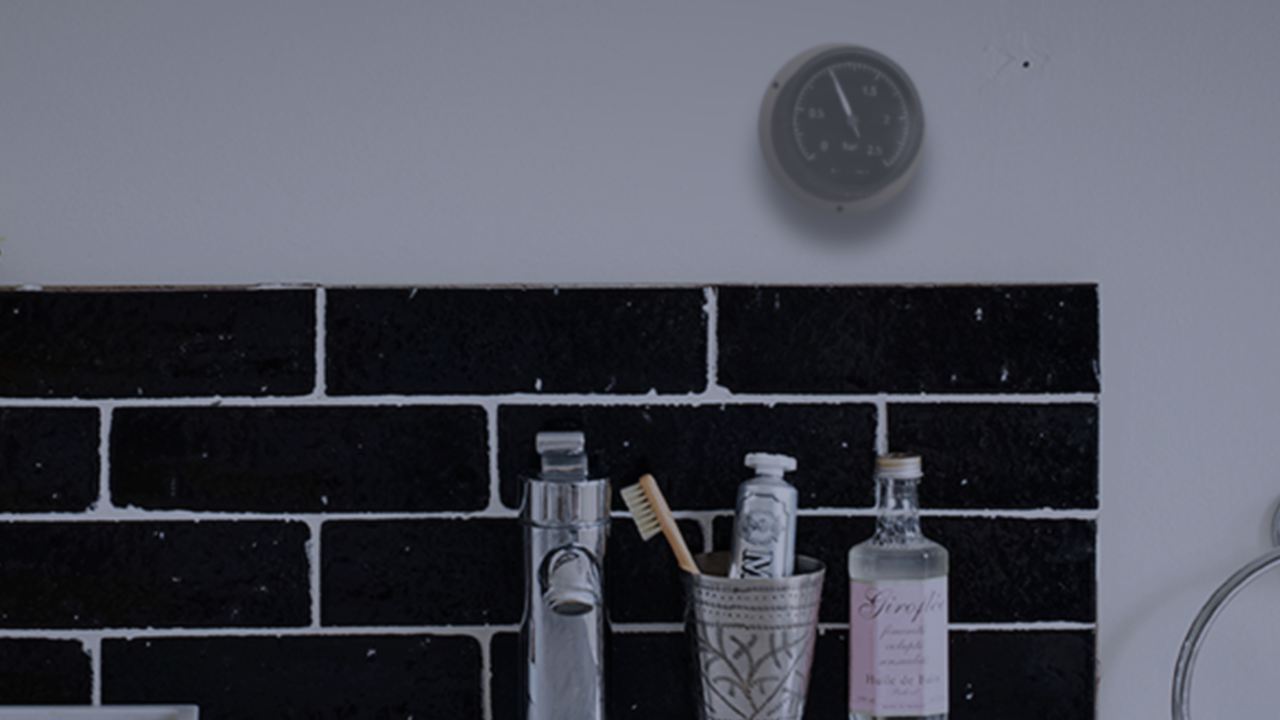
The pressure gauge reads 1 bar
